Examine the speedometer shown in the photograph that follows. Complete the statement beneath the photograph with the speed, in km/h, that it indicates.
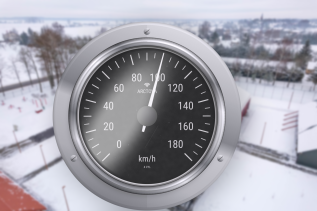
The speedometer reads 100 km/h
